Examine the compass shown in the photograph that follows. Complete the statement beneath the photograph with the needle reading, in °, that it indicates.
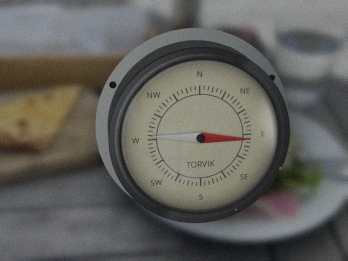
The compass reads 95 °
